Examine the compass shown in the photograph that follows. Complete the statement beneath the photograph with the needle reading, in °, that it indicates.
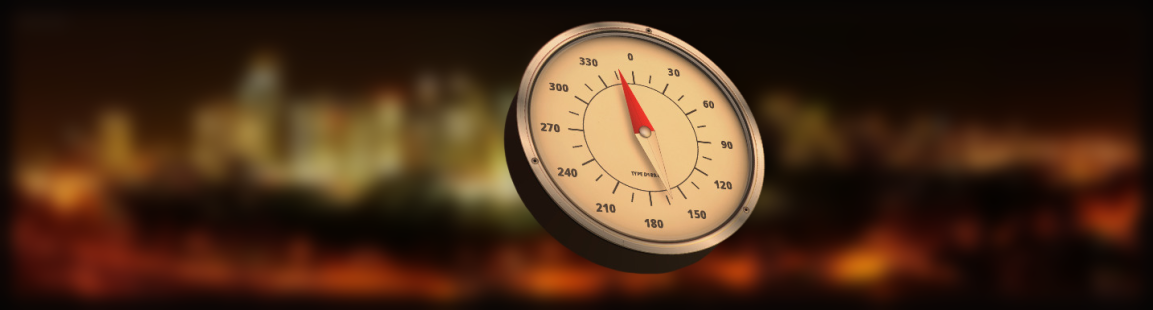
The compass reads 345 °
